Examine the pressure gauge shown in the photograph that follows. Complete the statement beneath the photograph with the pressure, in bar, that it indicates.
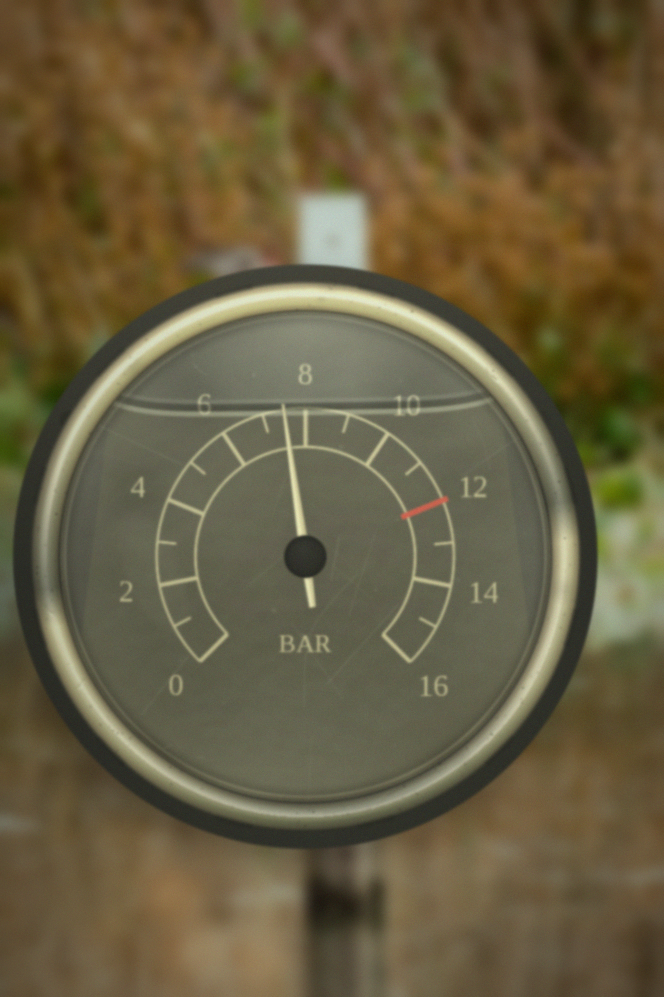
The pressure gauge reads 7.5 bar
